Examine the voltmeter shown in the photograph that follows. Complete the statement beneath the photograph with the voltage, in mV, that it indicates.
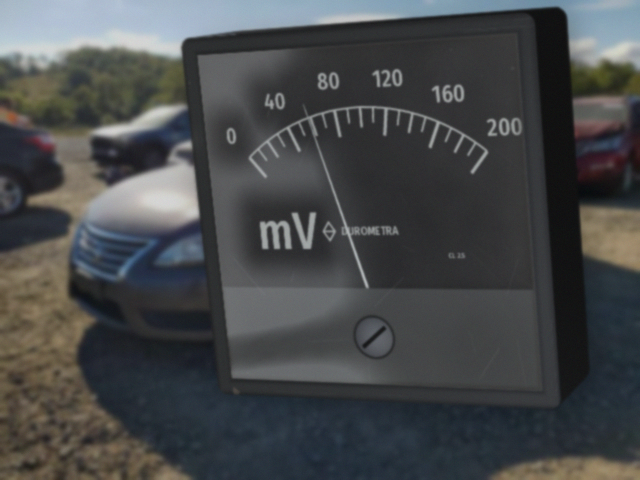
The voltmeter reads 60 mV
